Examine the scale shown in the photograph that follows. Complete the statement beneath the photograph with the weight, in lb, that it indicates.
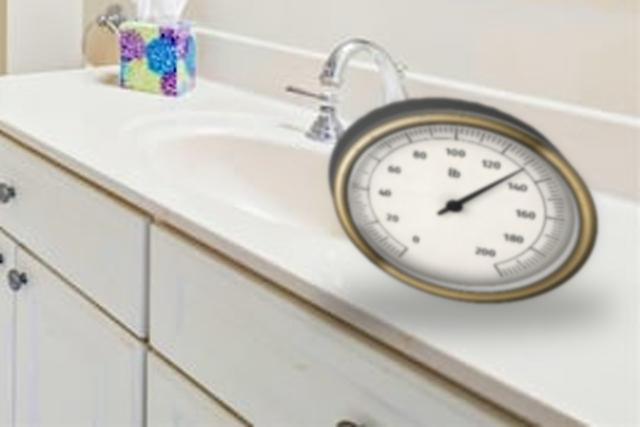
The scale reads 130 lb
